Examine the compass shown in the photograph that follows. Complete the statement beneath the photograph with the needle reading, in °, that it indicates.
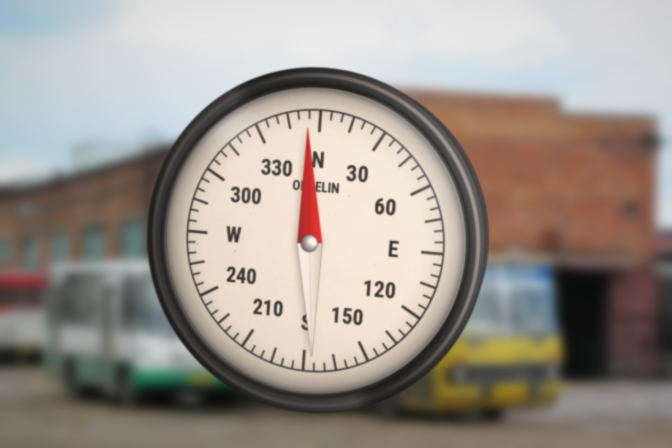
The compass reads 355 °
